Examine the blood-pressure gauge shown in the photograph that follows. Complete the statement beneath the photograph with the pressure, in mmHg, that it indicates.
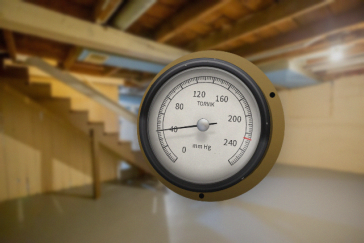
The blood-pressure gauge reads 40 mmHg
